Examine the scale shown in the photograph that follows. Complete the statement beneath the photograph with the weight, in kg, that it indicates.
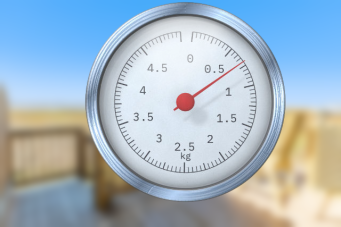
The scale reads 0.7 kg
